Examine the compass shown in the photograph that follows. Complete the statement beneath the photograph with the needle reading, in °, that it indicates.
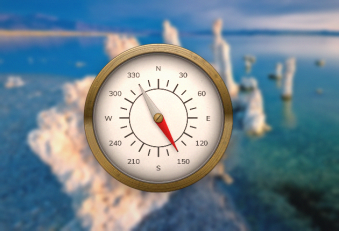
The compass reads 150 °
